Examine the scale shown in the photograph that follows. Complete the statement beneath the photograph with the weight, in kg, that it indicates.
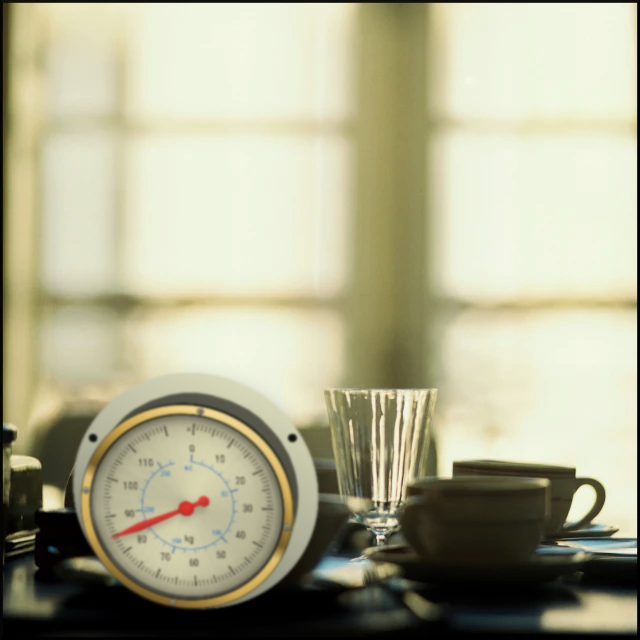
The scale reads 85 kg
